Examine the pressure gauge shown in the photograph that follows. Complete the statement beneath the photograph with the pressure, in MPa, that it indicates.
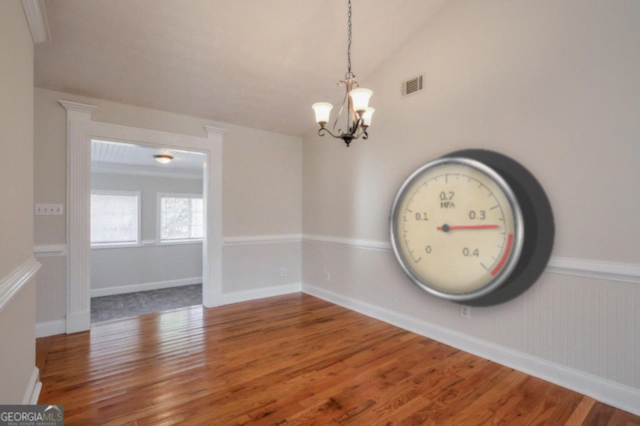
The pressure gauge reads 0.33 MPa
